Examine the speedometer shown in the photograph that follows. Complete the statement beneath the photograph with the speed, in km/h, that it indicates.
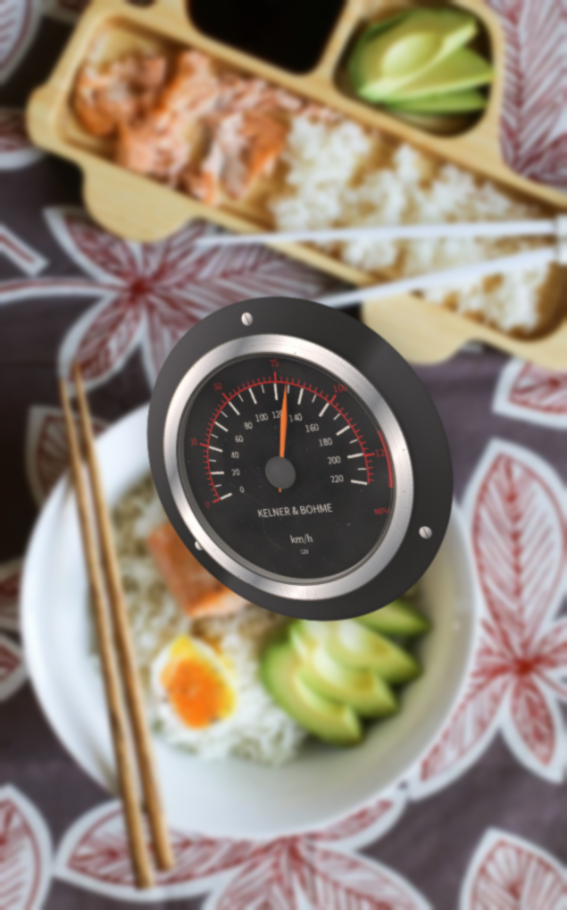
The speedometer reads 130 km/h
